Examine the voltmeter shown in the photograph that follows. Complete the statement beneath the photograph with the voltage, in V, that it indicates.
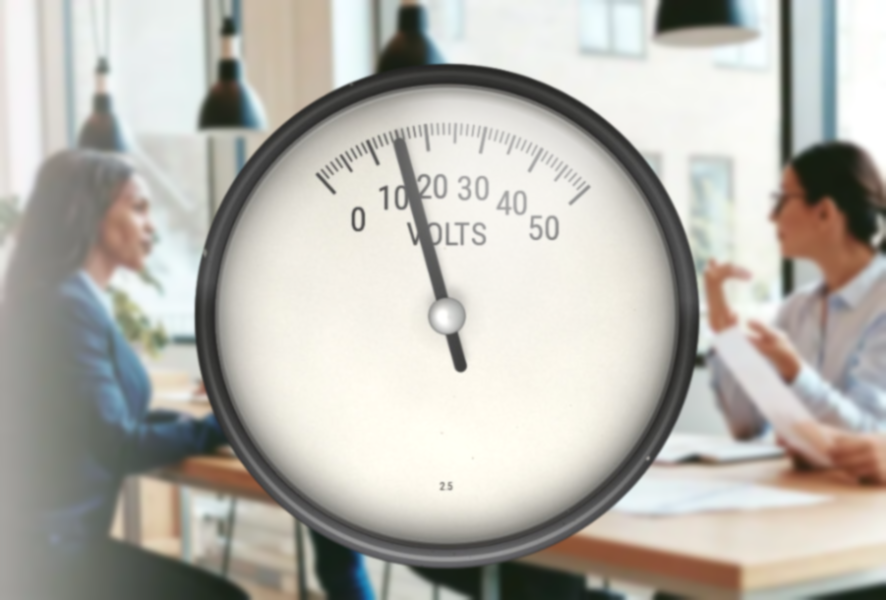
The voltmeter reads 15 V
